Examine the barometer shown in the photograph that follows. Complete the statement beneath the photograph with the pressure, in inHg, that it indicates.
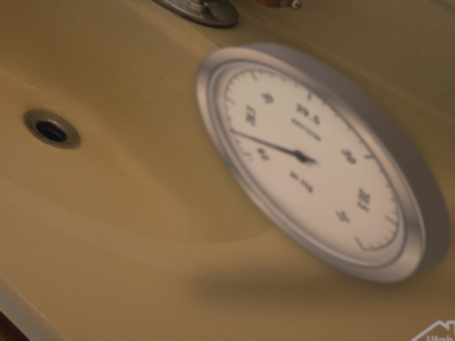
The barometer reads 28.2 inHg
